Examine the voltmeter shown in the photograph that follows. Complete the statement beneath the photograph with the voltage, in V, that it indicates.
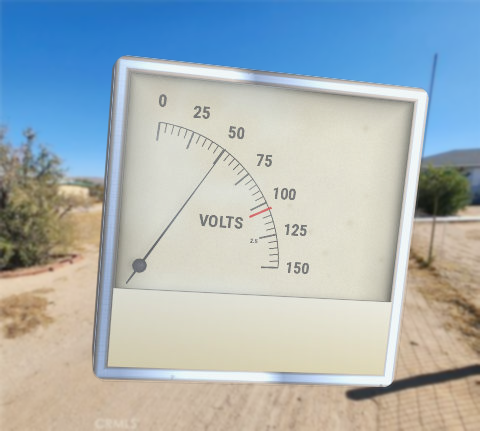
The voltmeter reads 50 V
